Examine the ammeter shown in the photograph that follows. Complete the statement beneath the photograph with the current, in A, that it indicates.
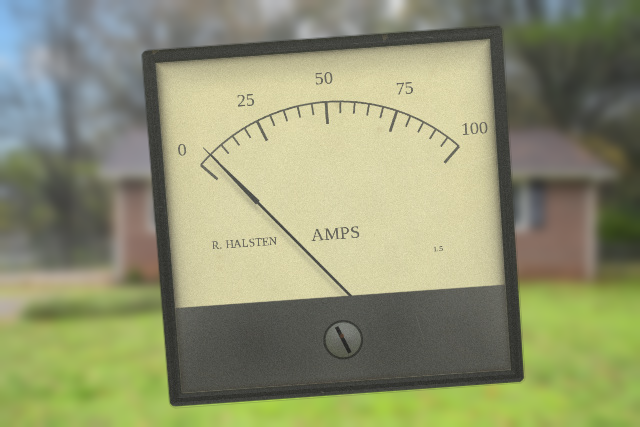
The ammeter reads 5 A
